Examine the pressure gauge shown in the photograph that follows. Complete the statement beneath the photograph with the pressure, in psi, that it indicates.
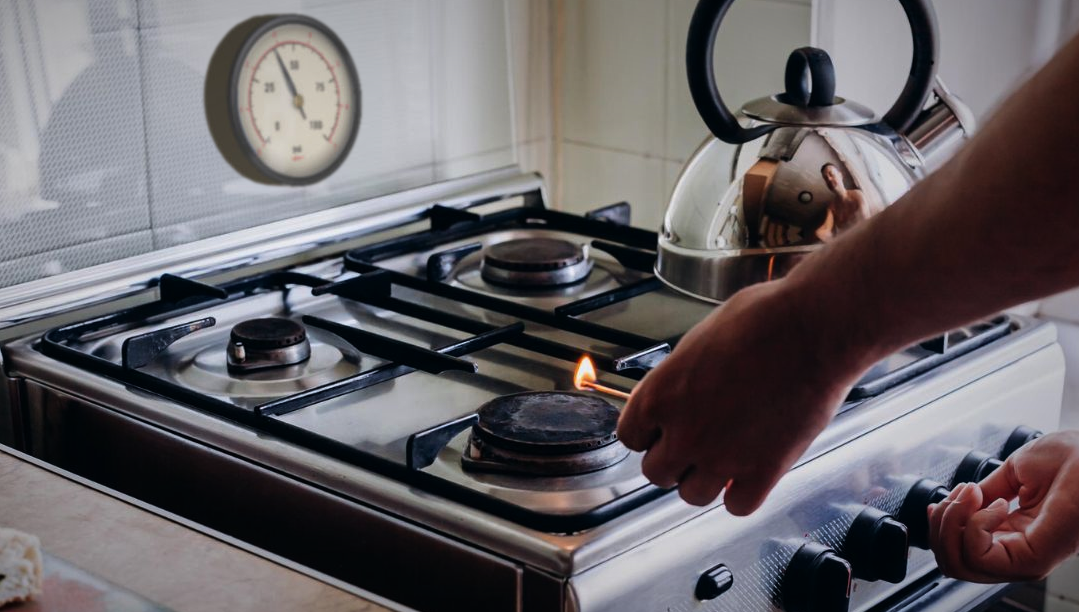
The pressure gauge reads 40 psi
